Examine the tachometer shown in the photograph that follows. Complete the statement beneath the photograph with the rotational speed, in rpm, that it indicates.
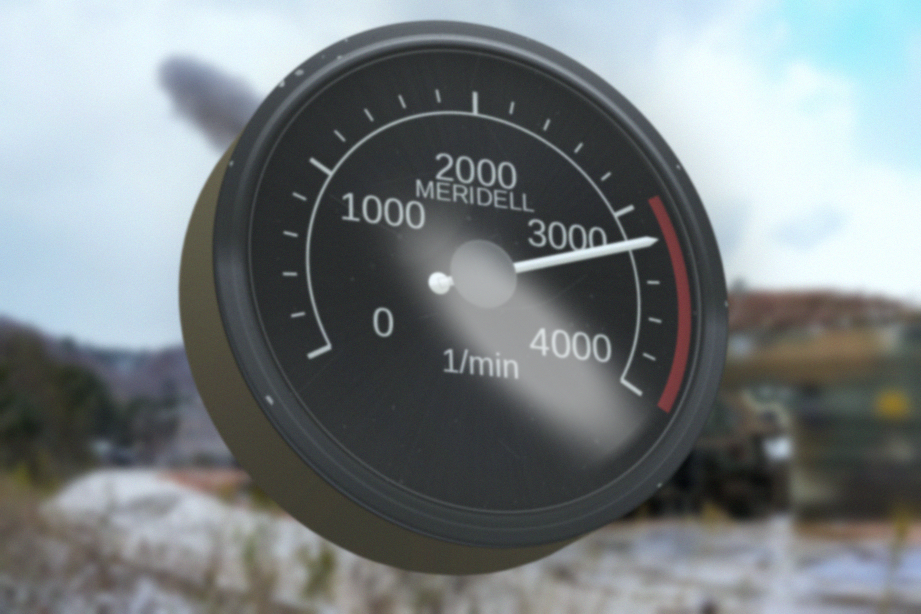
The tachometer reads 3200 rpm
